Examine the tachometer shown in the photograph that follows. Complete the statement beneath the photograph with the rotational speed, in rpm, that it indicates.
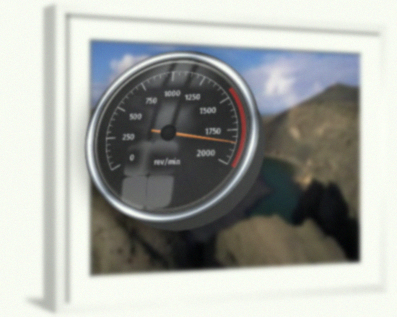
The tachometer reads 1850 rpm
